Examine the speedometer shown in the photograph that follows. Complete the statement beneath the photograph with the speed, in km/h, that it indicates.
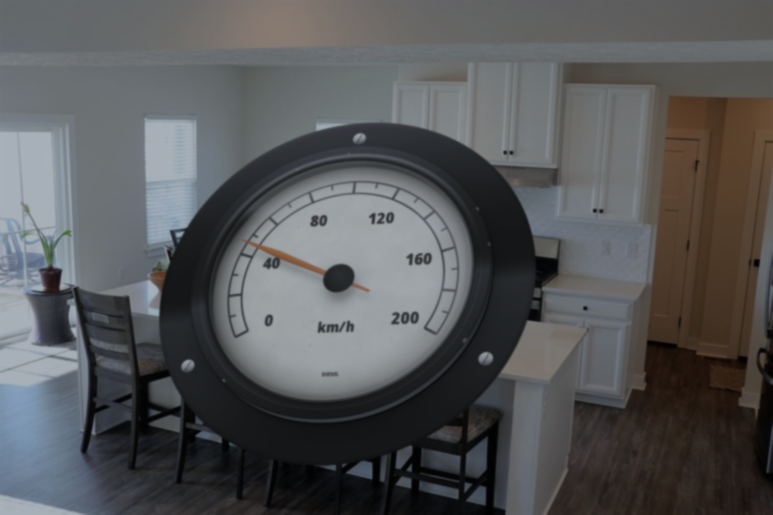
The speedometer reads 45 km/h
